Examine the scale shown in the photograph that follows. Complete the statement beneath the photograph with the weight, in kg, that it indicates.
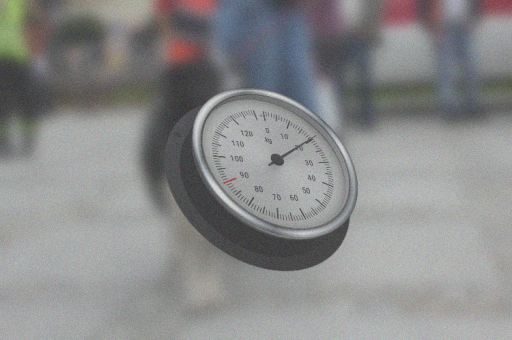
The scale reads 20 kg
